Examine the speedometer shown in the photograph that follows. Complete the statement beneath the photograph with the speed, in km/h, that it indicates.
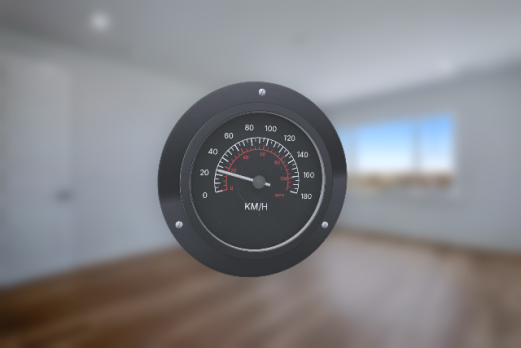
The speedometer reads 25 km/h
